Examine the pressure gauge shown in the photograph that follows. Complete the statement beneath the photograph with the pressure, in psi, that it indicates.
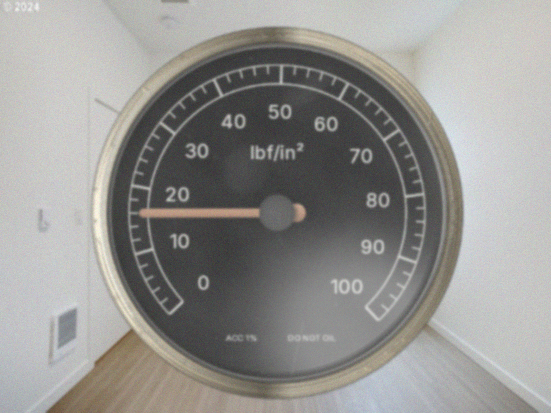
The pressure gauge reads 16 psi
